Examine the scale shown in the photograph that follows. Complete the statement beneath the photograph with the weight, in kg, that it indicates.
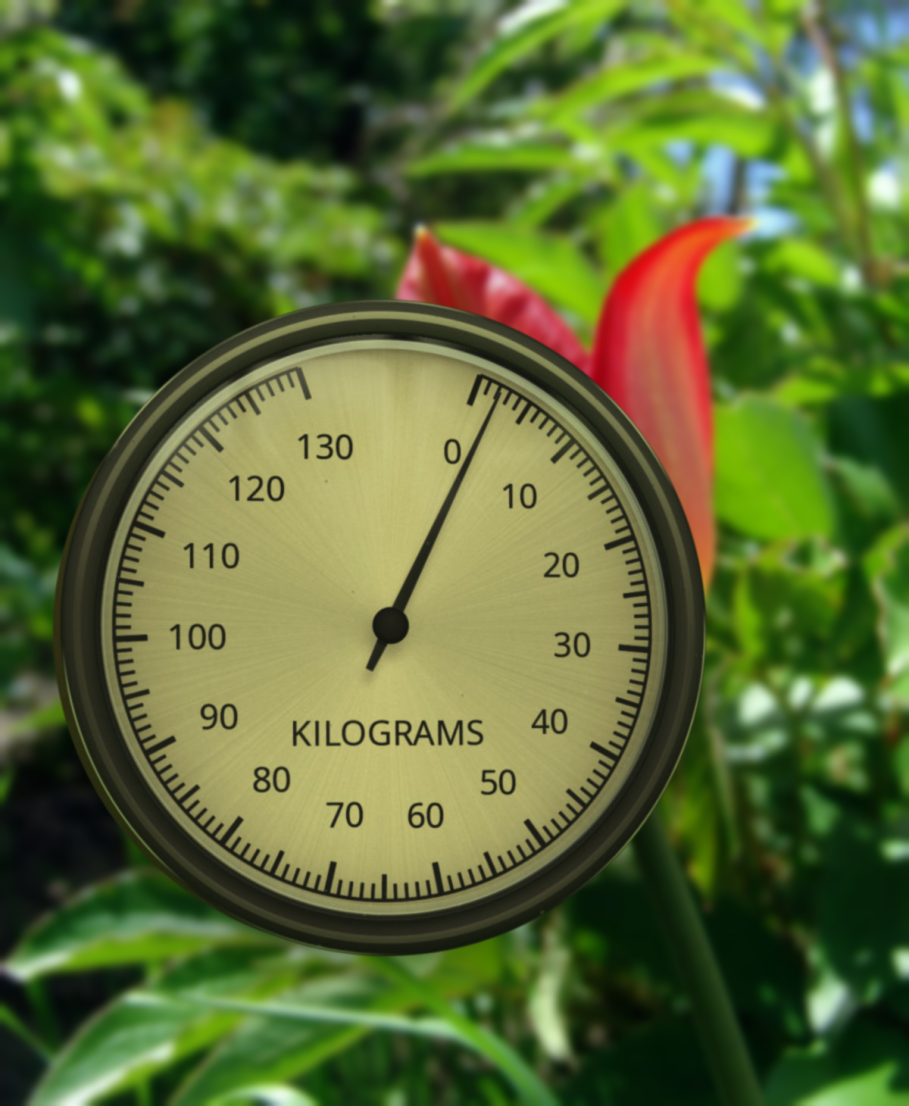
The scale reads 2 kg
